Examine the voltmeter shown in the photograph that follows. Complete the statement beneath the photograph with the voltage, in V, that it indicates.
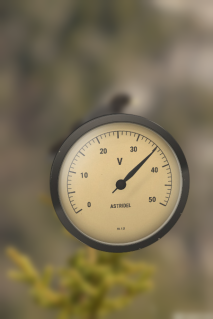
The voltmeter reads 35 V
